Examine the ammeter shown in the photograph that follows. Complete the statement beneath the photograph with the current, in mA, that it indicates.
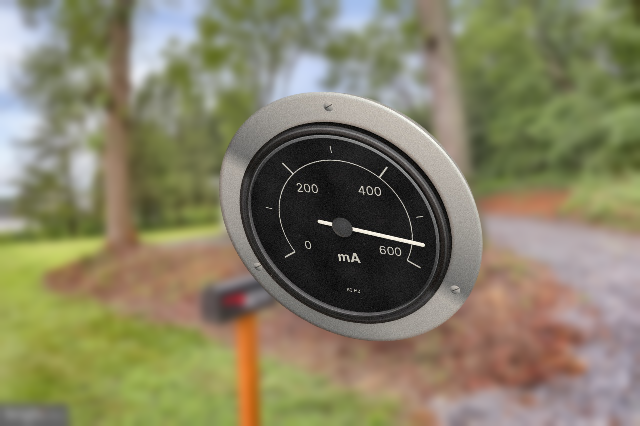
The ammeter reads 550 mA
